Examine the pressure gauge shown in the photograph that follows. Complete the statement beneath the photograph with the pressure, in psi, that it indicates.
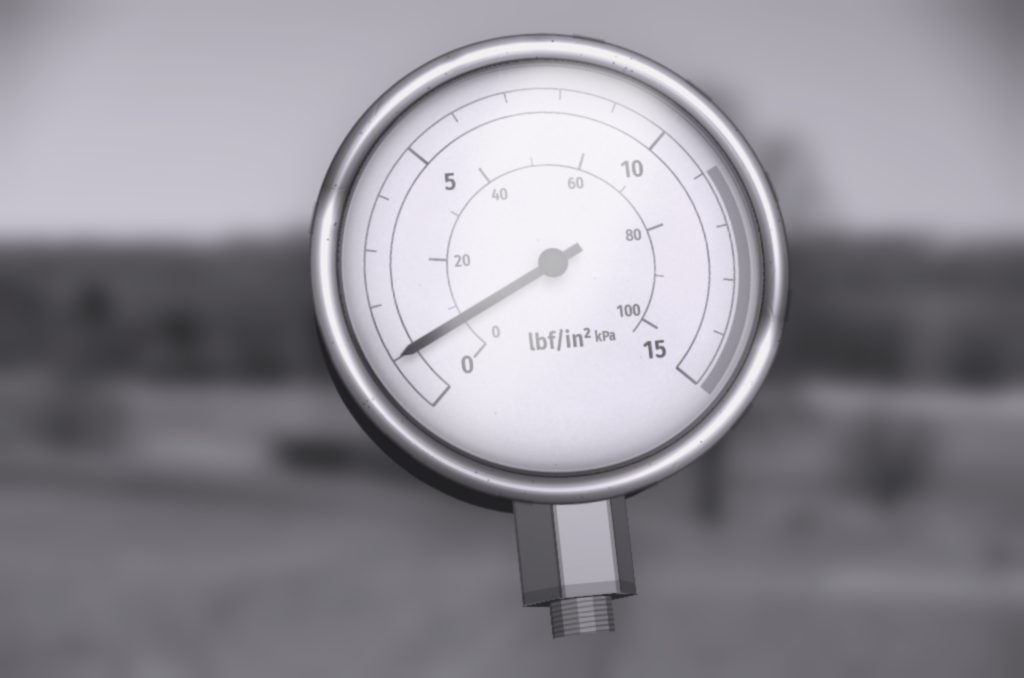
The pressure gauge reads 1 psi
